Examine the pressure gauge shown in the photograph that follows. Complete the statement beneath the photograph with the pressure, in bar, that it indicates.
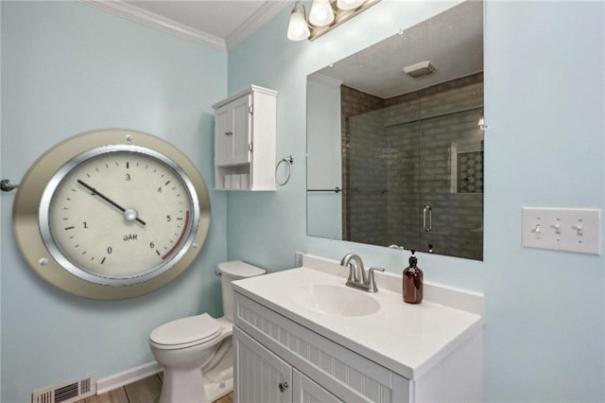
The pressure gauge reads 2 bar
